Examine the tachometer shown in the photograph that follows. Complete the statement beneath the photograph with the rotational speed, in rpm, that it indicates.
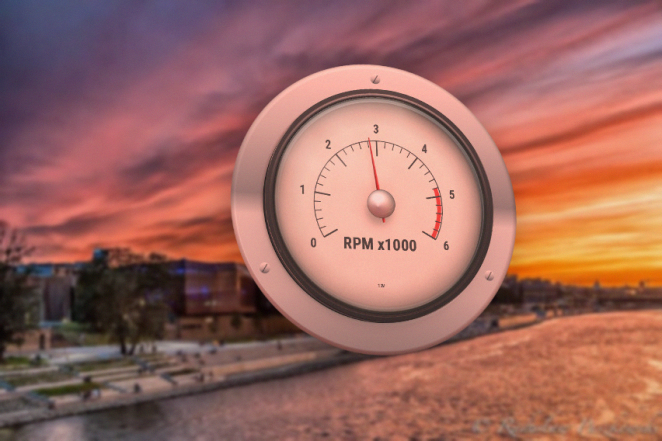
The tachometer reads 2800 rpm
